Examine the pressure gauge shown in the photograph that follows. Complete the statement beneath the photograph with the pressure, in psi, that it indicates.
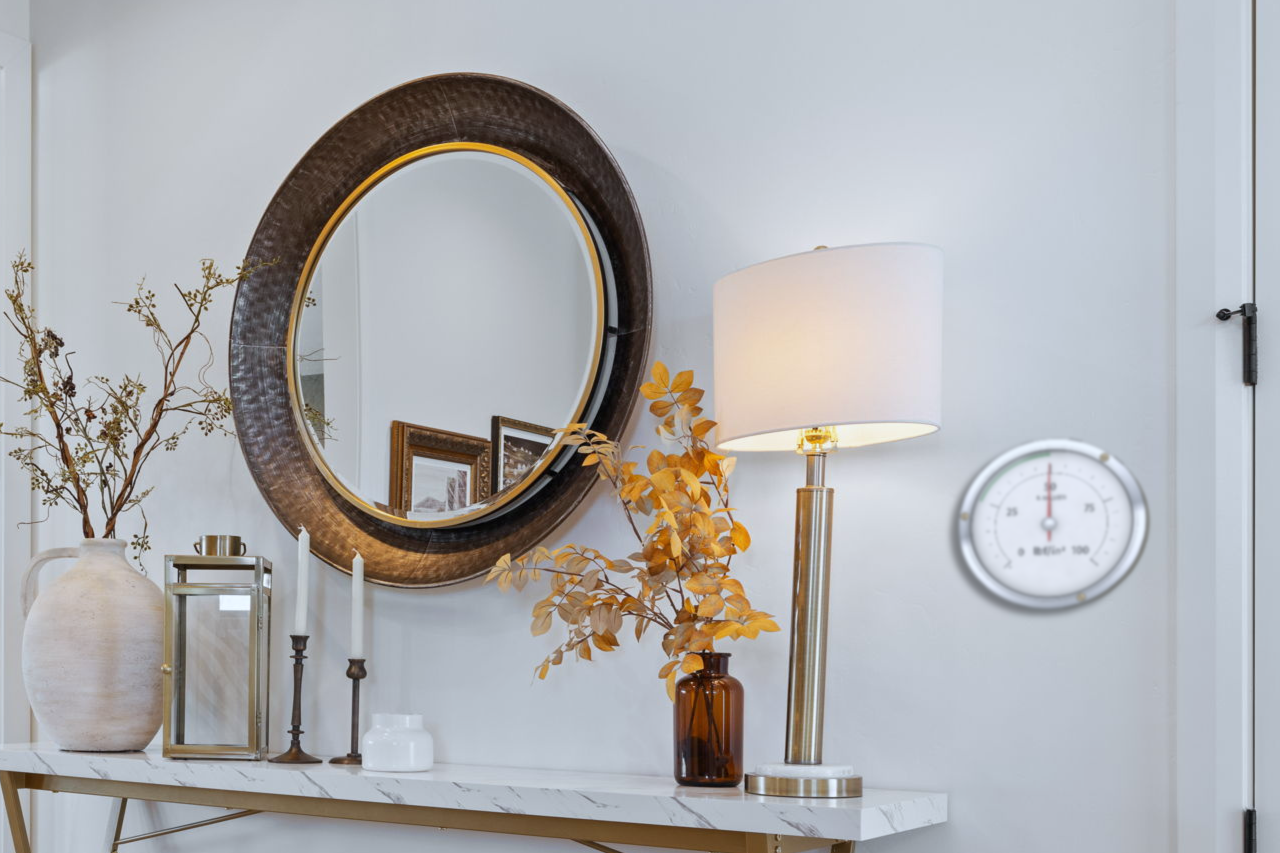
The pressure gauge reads 50 psi
